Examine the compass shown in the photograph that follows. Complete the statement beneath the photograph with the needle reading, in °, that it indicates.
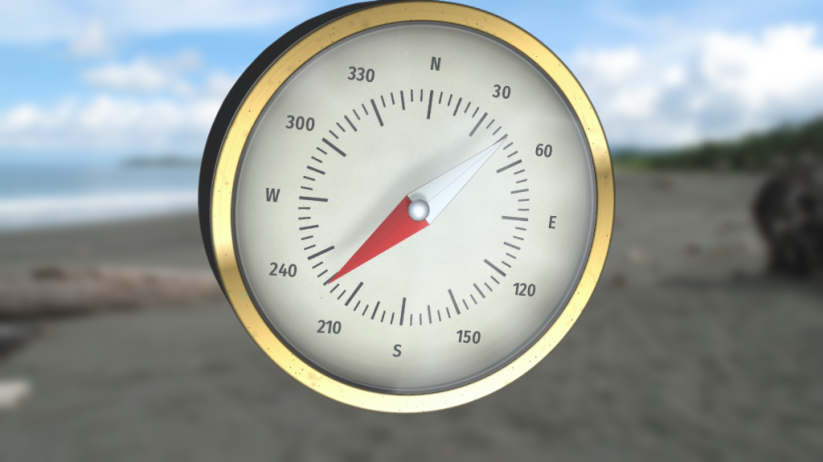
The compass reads 225 °
